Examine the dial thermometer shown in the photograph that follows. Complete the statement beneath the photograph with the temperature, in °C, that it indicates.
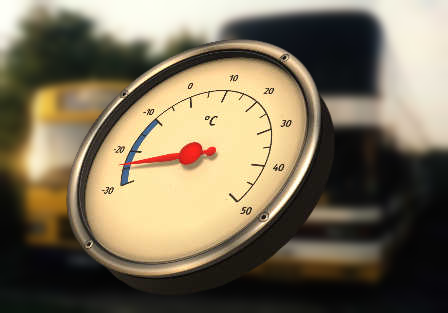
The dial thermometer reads -25 °C
